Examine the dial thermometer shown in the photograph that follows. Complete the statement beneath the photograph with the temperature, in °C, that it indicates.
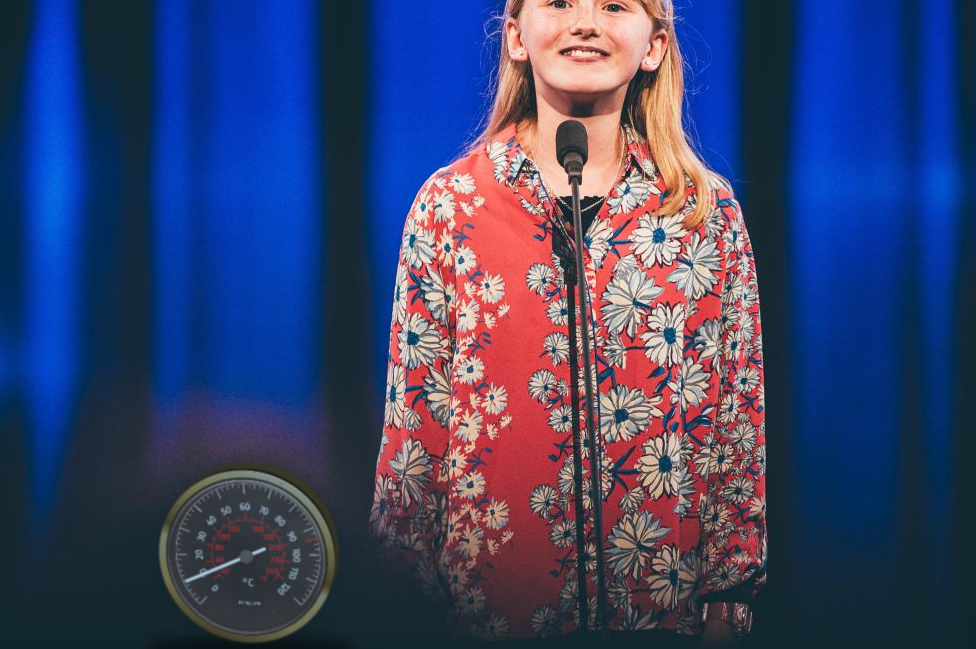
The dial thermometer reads 10 °C
